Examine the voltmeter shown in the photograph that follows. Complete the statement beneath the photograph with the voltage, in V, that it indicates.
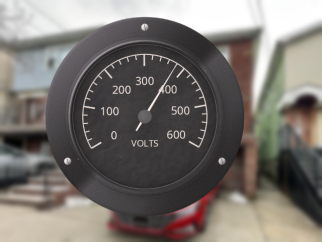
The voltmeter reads 380 V
